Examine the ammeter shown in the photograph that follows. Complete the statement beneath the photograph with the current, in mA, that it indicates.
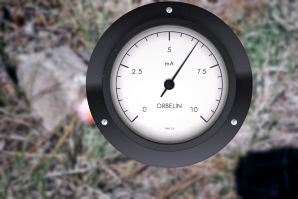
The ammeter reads 6.25 mA
